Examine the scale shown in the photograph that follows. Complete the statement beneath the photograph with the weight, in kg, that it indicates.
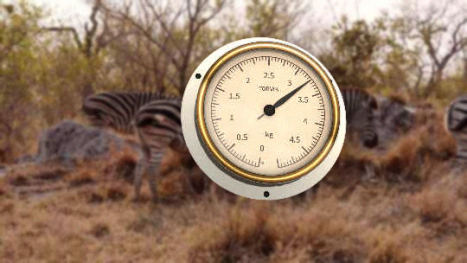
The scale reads 3.25 kg
